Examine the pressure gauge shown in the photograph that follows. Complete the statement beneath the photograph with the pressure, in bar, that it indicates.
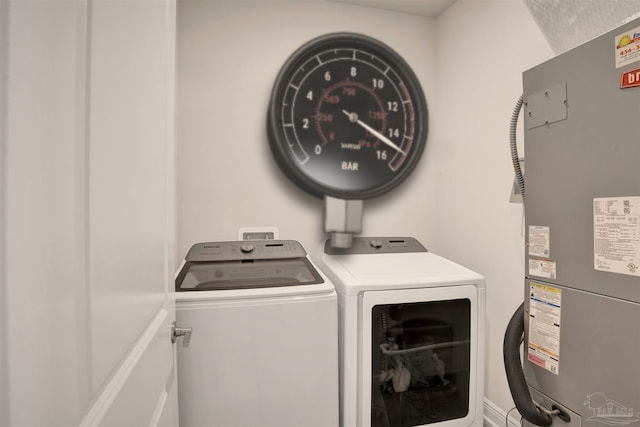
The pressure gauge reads 15 bar
